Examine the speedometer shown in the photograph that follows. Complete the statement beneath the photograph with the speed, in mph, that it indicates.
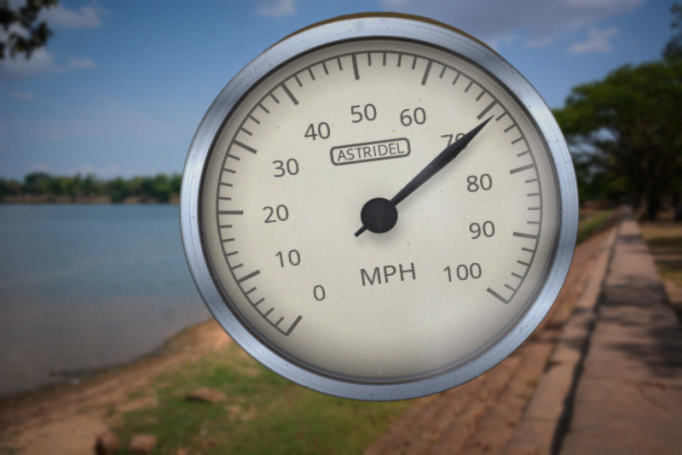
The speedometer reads 71 mph
